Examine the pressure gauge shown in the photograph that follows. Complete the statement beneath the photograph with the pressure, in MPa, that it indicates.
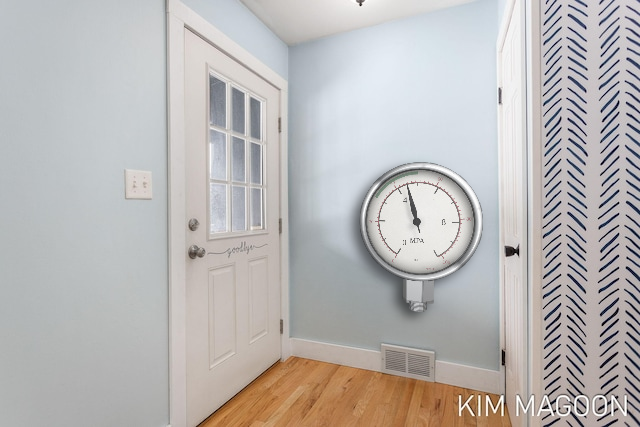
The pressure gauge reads 4.5 MPa
